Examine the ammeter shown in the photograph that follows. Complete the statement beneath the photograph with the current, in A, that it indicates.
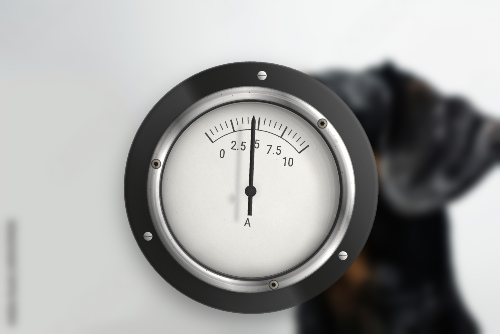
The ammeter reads 4.5 A
